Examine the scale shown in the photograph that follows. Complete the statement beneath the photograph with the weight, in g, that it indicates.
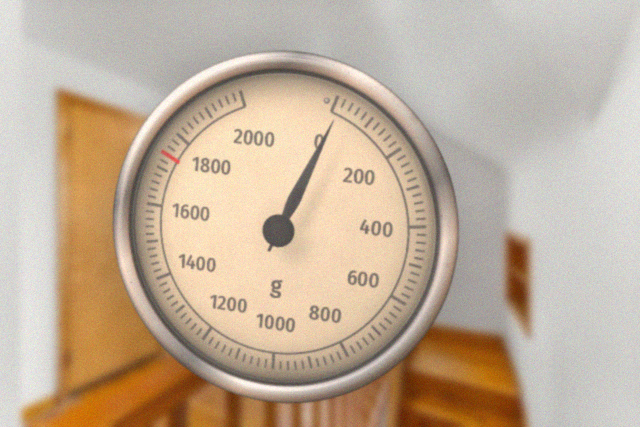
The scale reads 20 g
